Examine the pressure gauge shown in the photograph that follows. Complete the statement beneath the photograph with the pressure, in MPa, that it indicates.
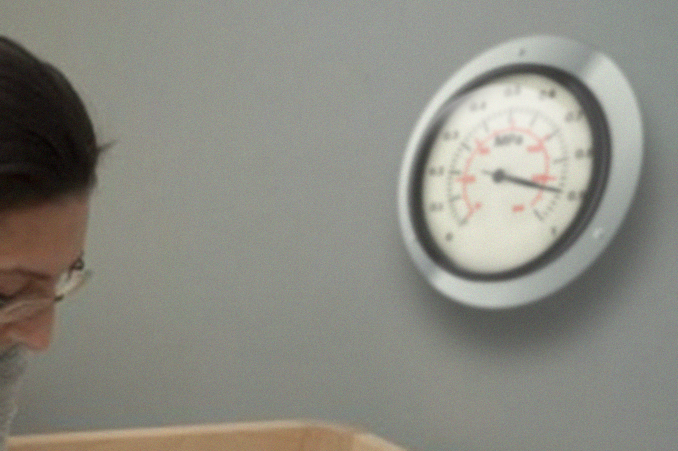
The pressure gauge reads 0.9 MPa
